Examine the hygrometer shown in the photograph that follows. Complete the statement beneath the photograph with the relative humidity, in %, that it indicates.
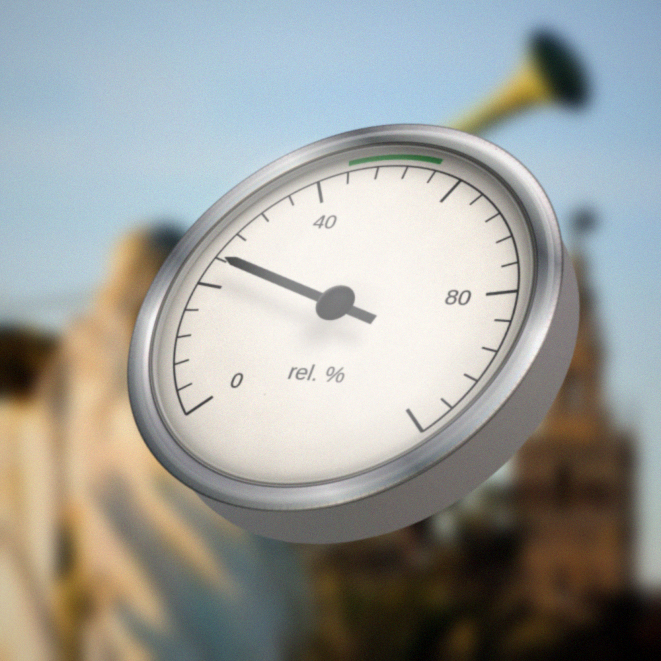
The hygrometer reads 24 %
